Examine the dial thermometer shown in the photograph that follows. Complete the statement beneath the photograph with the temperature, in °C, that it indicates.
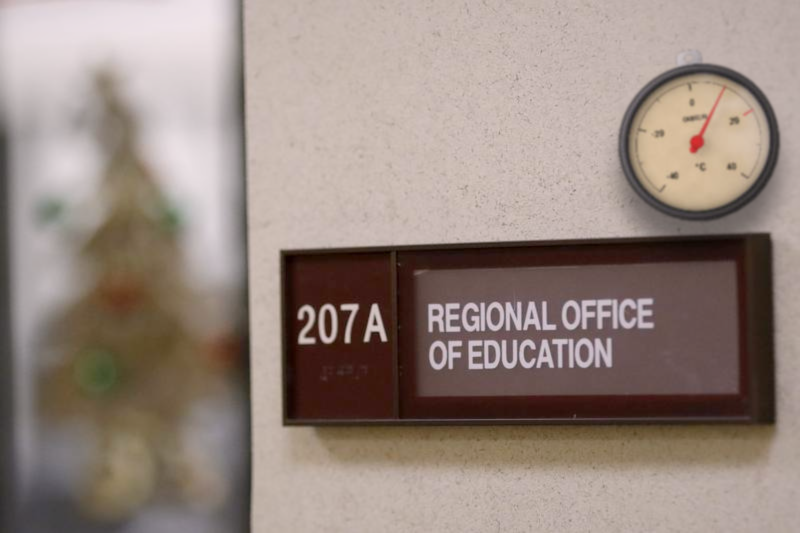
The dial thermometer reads 10 °C
